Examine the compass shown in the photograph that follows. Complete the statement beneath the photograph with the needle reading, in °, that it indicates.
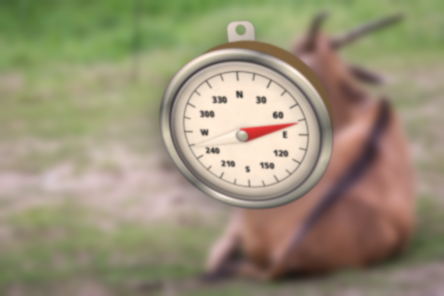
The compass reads 75 °
